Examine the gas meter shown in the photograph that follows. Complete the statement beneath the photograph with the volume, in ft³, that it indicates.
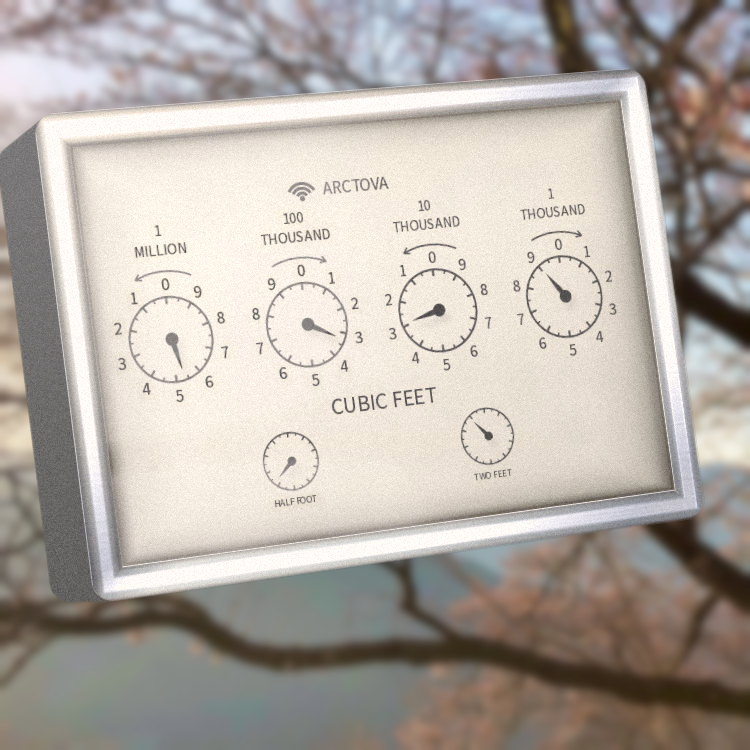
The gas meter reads 532900 ft³
